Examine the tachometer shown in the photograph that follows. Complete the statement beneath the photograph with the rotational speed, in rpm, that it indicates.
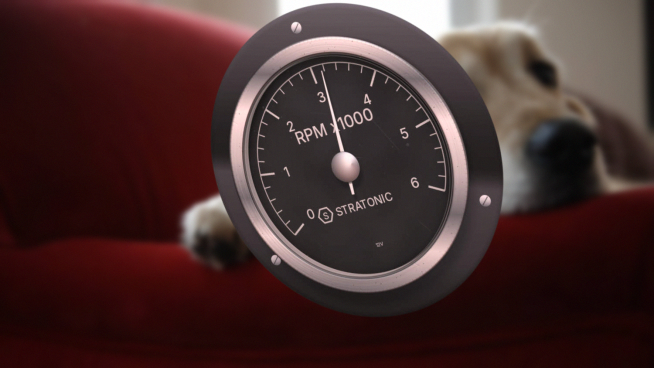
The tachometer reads 3200 rpm
